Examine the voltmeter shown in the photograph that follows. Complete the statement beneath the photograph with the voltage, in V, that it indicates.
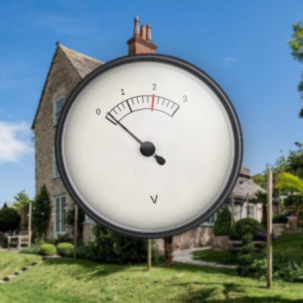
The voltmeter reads 0.2 V
